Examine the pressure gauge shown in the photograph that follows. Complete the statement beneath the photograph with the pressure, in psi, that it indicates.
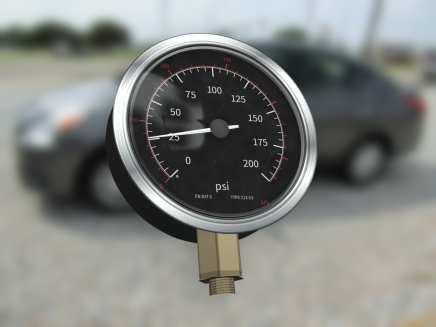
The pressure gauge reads 25 psi
